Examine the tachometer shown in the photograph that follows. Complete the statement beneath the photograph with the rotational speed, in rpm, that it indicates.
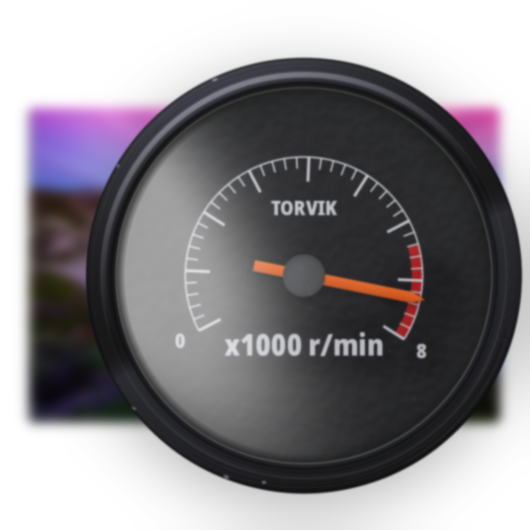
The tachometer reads 7300 rpm
